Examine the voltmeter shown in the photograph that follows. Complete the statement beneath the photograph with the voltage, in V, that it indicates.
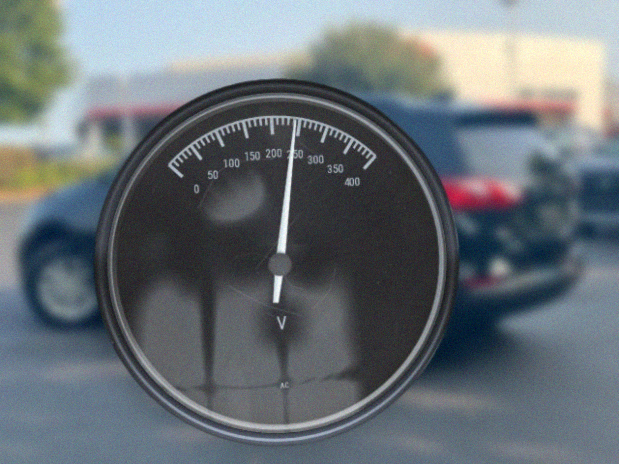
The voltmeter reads 240 V
